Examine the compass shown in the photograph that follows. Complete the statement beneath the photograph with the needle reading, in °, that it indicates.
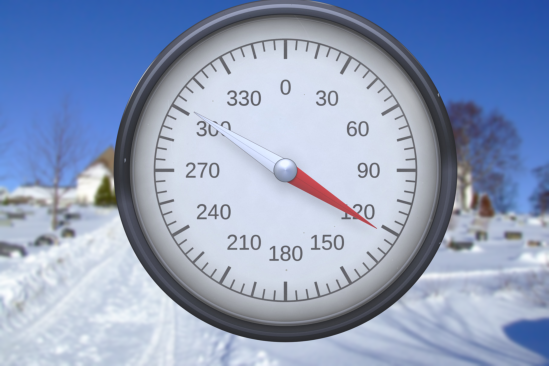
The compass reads 122.5 °
